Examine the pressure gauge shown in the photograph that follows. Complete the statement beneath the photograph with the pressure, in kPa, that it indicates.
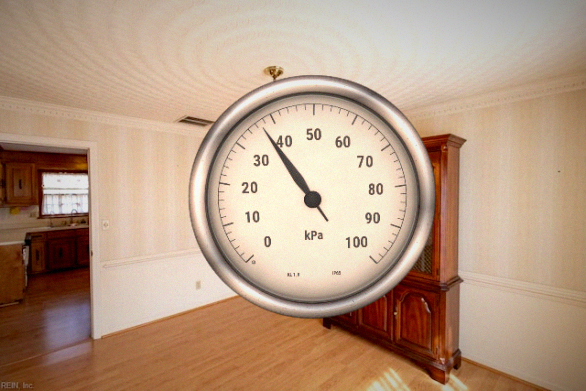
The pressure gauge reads 37 kPa
